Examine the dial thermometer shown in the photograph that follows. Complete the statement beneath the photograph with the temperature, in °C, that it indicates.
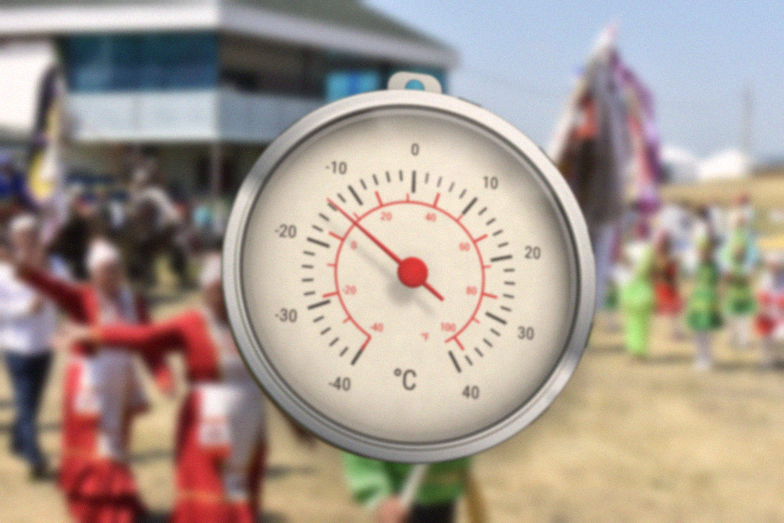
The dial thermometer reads -14 °C
